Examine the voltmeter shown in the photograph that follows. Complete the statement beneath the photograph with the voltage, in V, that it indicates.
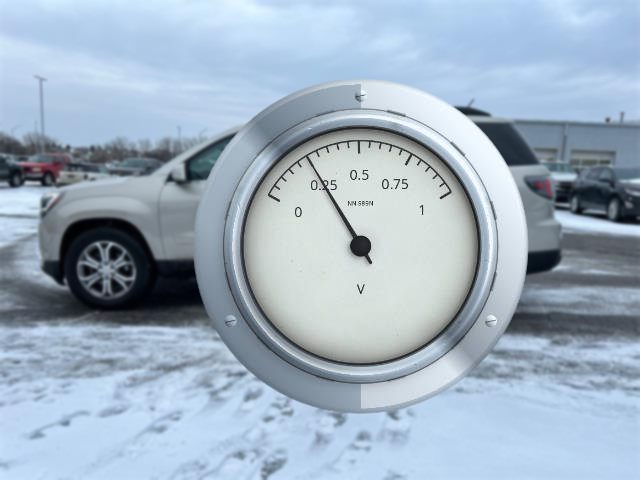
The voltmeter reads 0.25 V
